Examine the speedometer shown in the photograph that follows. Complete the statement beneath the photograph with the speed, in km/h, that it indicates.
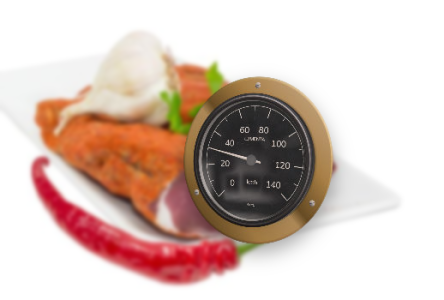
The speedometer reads 30 km/h
